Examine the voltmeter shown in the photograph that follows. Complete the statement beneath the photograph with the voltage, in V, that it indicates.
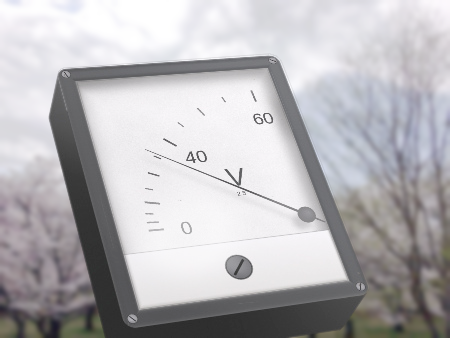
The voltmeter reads 35 V
